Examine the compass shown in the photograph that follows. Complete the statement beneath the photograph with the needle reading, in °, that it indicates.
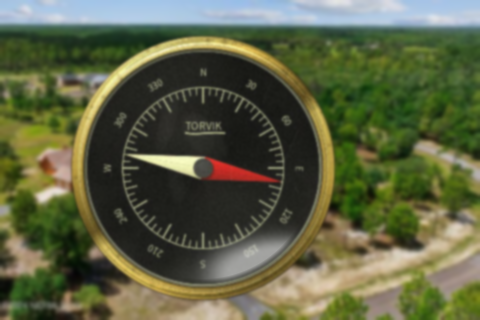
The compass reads 100 °
